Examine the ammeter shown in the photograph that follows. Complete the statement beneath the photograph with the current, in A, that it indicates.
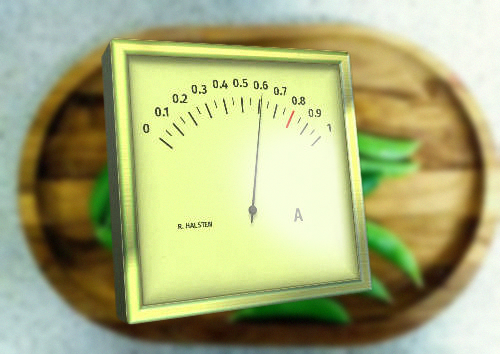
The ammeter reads 0.6 A
